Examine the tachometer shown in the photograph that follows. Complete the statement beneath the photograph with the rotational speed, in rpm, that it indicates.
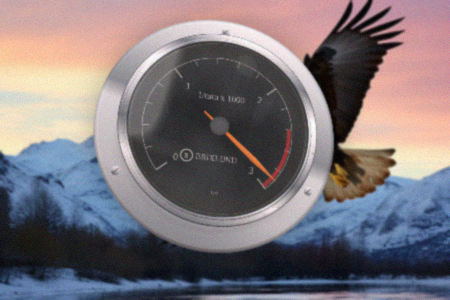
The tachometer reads 2900 rpm
